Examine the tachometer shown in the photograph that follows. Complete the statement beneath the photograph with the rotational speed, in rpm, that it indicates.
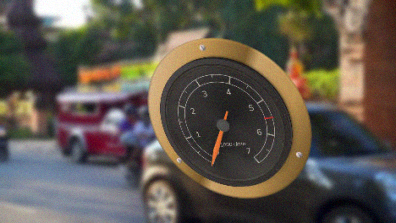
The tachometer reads 0 rpm
